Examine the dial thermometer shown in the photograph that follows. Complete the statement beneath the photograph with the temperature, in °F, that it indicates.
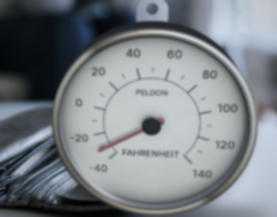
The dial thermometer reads -30 °F
